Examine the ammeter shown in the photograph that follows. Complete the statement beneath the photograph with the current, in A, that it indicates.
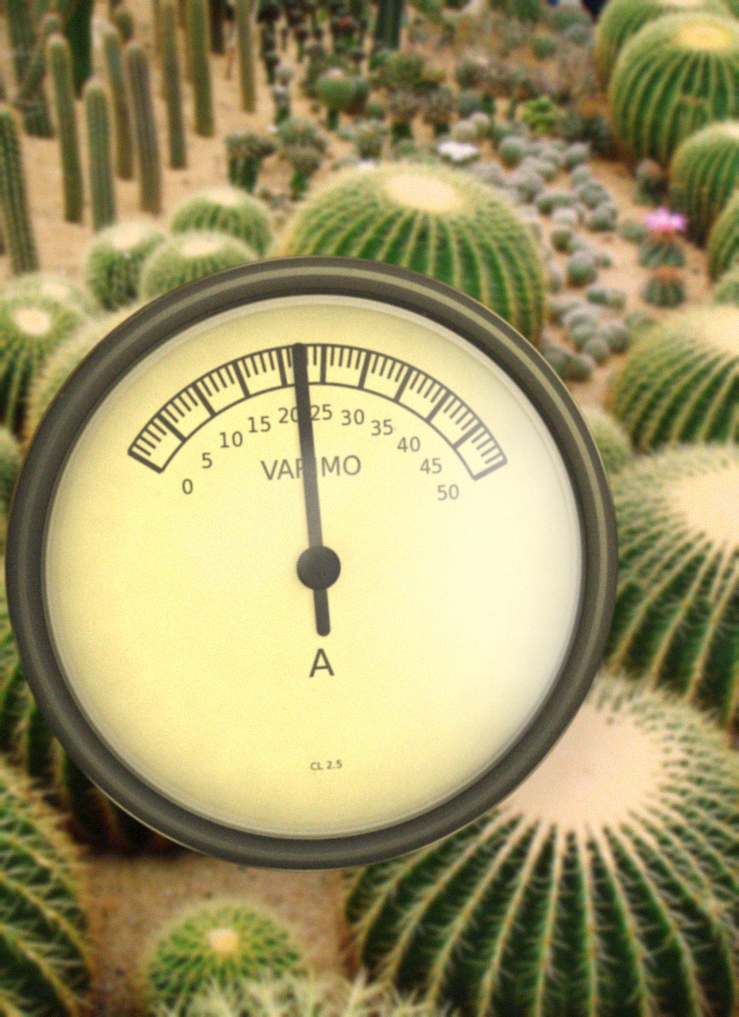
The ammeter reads 22 A
